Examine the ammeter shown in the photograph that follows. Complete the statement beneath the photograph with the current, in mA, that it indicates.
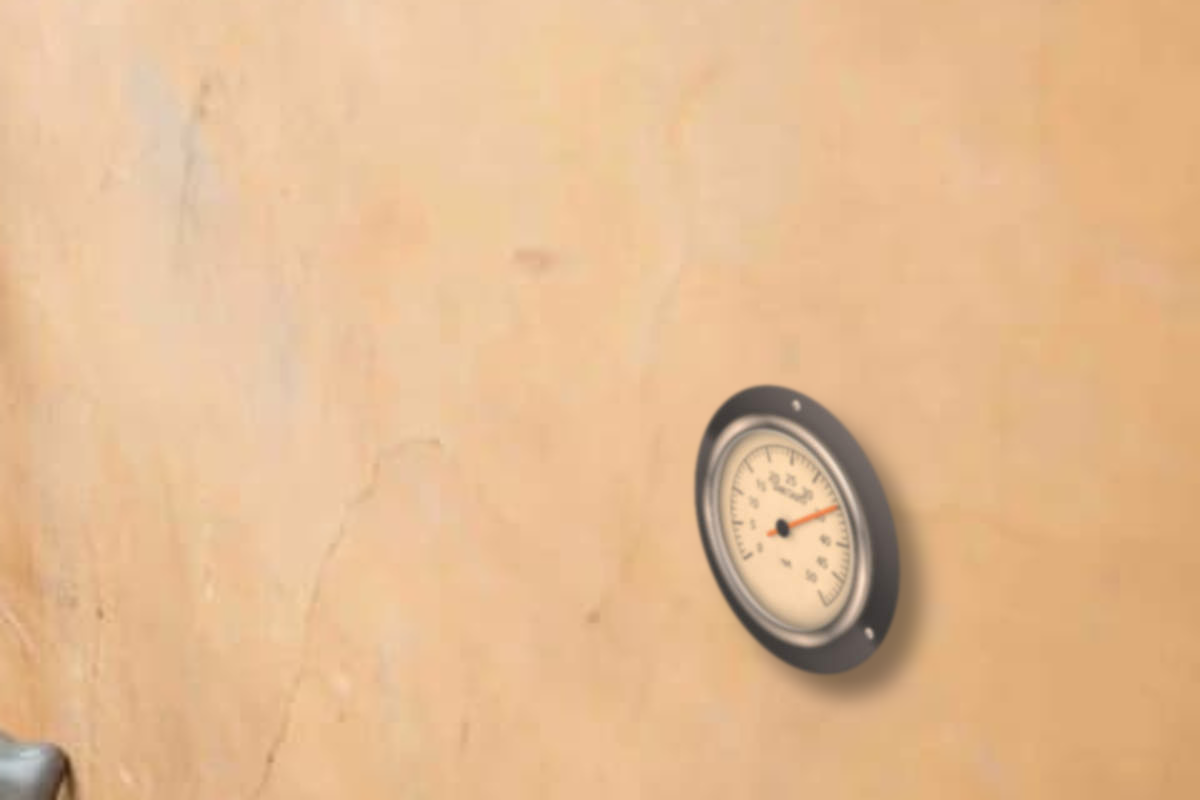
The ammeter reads 35 mA
